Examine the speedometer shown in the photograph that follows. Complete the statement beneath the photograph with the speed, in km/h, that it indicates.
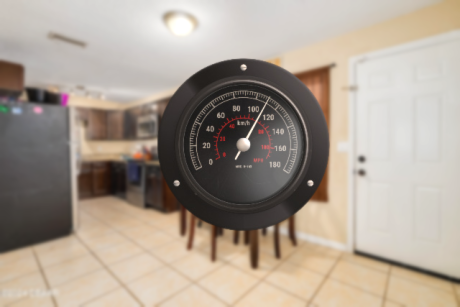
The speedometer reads 110 km/h
